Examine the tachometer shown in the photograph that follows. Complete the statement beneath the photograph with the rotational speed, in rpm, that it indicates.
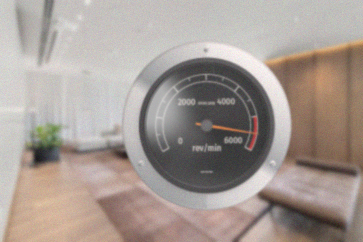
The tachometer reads 5500 rpm
